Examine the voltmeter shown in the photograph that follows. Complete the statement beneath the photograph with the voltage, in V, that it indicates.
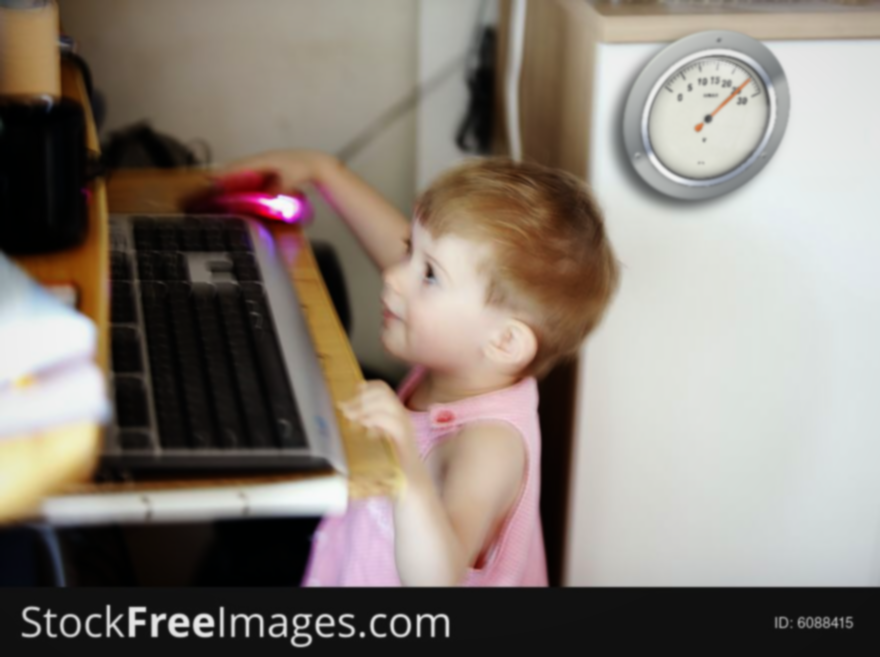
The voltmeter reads 25 V
